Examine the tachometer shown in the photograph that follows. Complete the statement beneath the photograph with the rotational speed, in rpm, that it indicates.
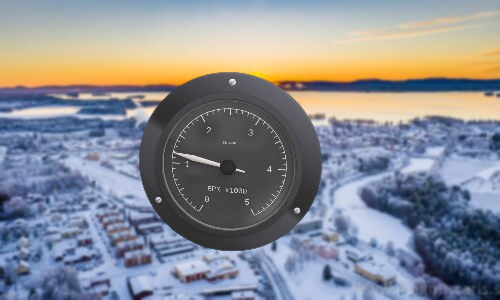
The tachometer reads 1200 rpm
